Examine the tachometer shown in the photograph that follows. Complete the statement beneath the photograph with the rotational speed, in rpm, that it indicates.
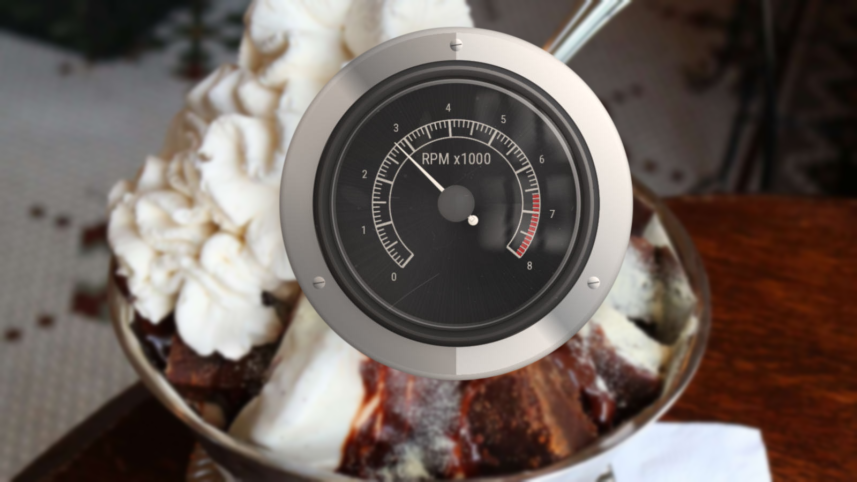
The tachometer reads 2800 rpm
